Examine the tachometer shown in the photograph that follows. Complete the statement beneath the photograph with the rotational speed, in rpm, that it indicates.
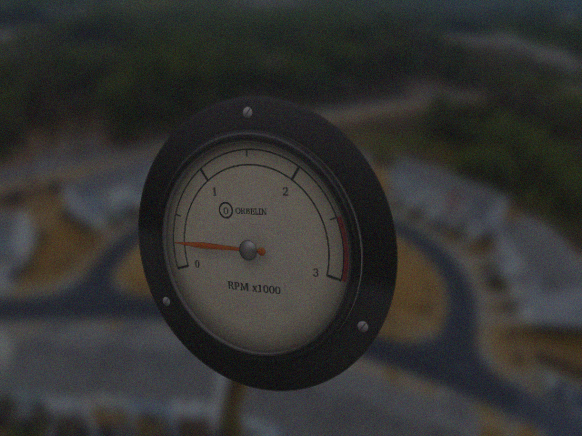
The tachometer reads 250 rpm
